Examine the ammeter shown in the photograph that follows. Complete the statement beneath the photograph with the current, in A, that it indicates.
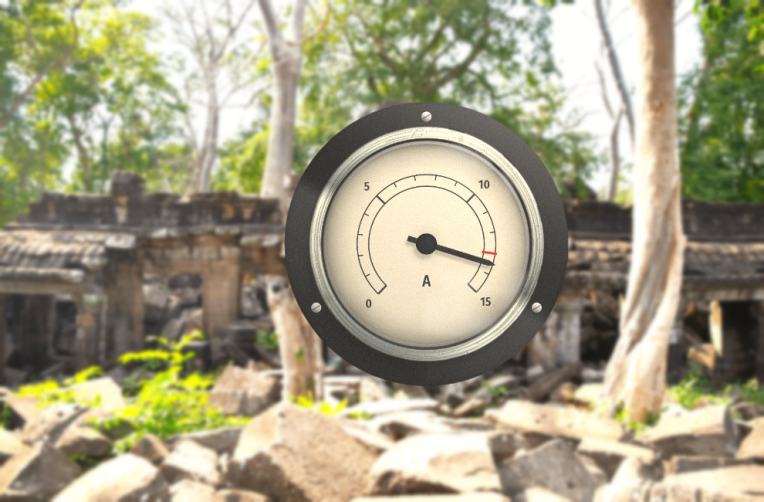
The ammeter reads 13.5 A
